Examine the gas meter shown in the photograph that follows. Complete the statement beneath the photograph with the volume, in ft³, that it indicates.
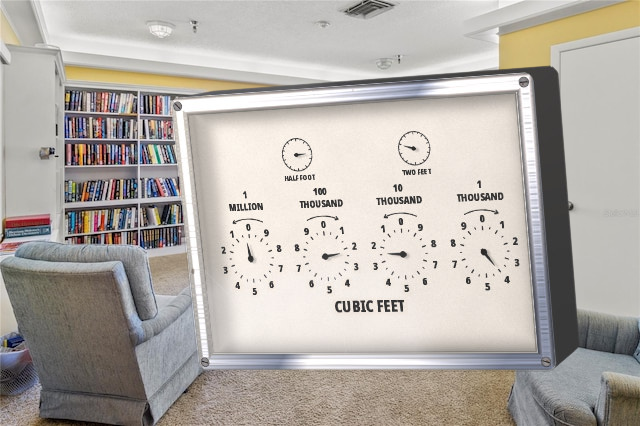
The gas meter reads 22400 ft³
